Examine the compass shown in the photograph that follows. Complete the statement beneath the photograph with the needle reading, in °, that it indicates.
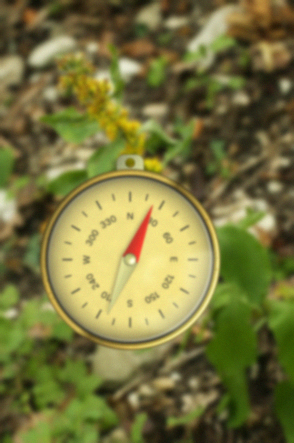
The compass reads 22.5 °
